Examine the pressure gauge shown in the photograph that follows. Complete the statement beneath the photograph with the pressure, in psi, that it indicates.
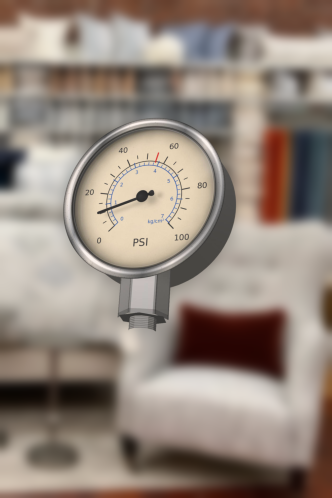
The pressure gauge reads 10 psi
